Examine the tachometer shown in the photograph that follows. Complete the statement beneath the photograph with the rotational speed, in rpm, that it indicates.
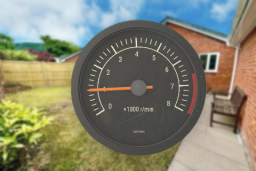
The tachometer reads 1000 rpm
